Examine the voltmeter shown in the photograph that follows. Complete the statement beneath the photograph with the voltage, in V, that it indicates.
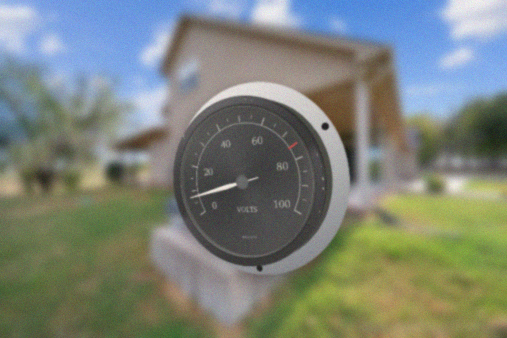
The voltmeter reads 7.5 V
